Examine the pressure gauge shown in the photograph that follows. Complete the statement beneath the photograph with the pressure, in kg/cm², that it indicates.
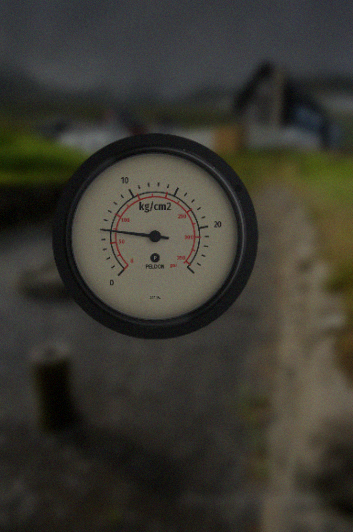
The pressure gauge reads 5 kg/cm²
